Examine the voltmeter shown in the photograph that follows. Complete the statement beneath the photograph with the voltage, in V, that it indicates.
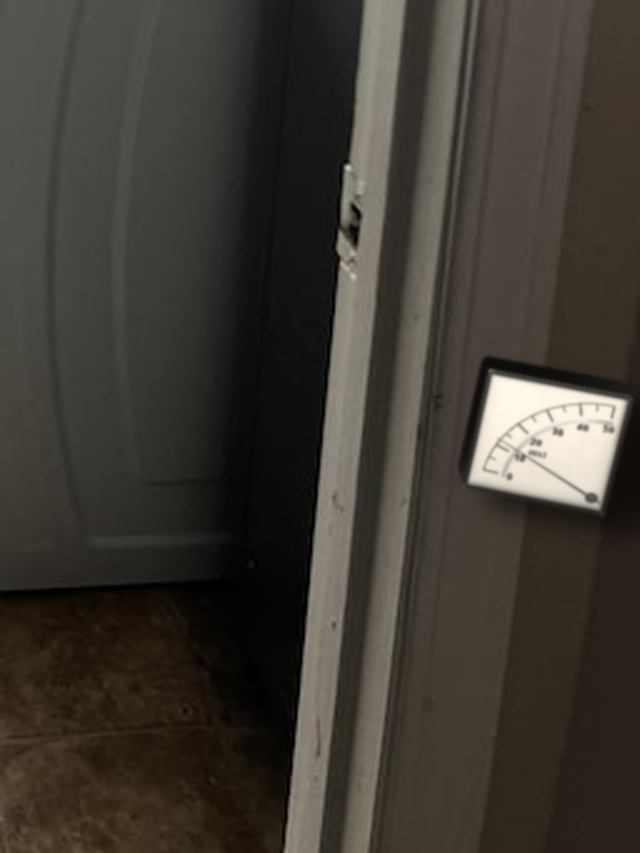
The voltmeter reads 12.5 V
